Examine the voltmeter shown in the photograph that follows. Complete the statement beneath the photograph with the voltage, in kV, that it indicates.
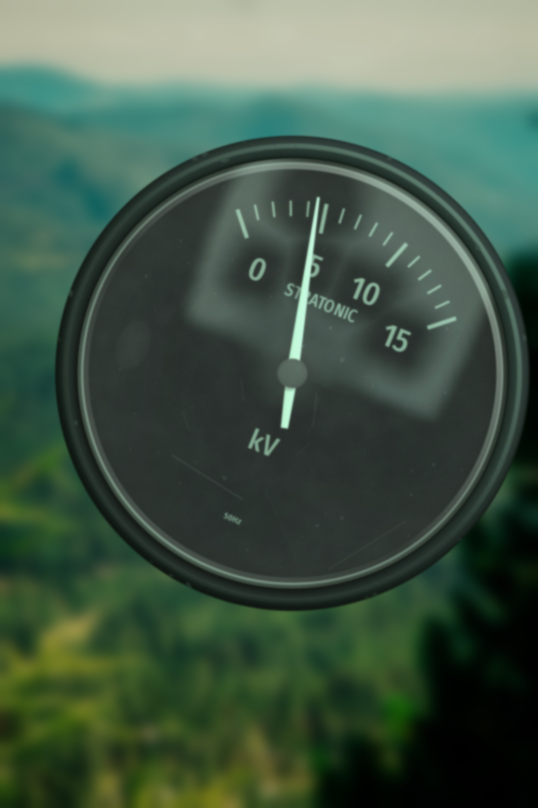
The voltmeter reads 4.5 kV
